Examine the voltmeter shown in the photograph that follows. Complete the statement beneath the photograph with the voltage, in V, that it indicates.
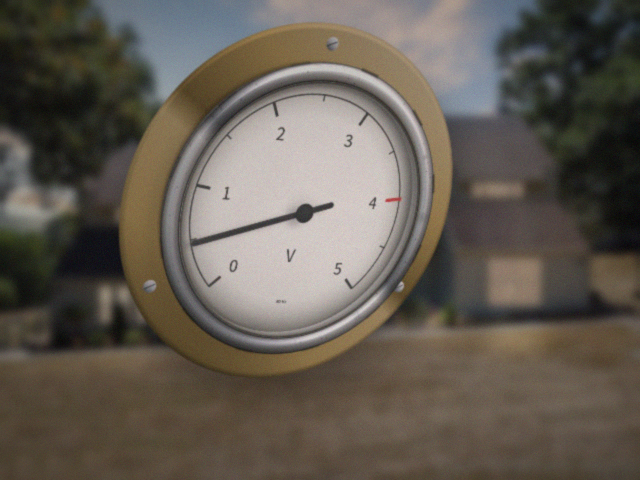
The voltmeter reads 0.5 V
